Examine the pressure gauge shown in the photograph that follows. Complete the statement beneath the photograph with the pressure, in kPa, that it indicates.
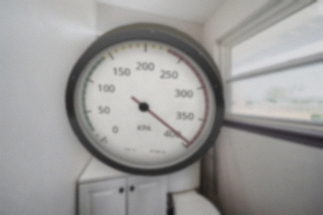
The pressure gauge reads 390 kPa
